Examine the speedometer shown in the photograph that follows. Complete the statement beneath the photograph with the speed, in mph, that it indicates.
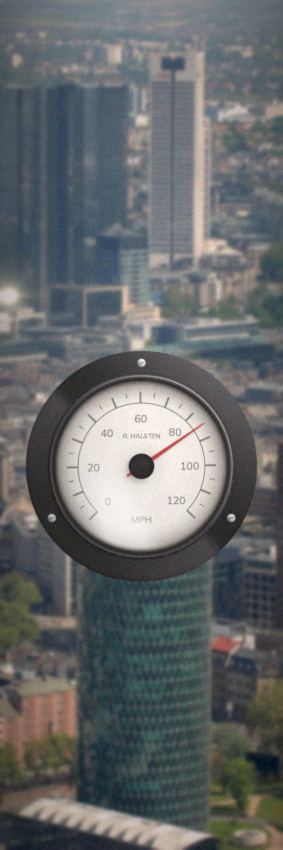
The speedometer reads 85 mph
